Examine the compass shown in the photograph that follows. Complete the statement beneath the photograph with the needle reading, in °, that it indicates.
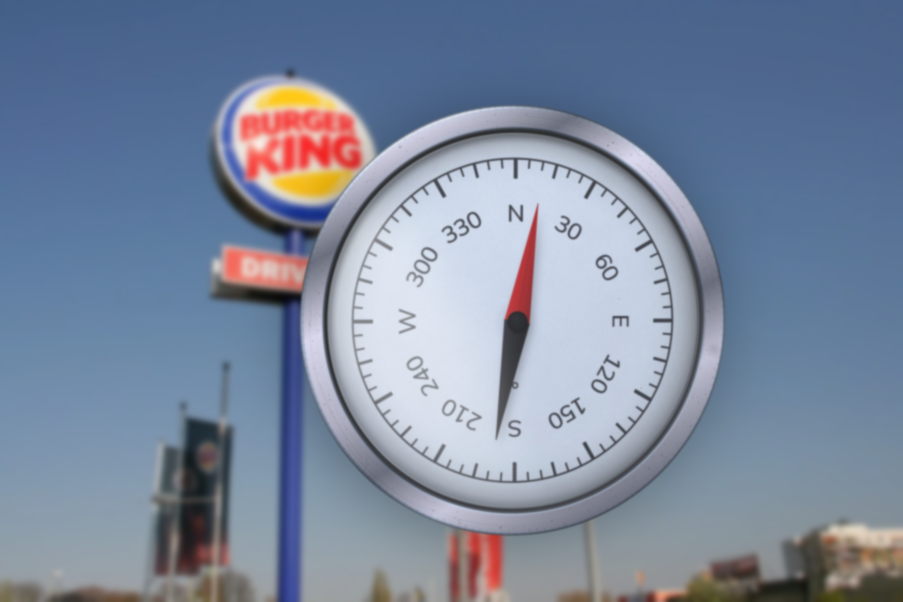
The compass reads 10 °
